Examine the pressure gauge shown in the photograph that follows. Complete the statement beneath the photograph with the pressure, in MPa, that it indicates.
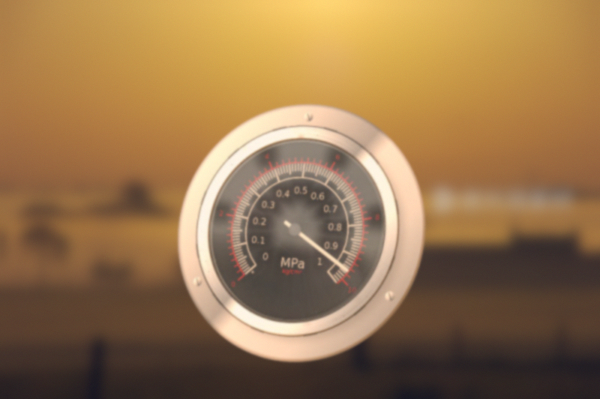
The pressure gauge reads 0.95 MPa
